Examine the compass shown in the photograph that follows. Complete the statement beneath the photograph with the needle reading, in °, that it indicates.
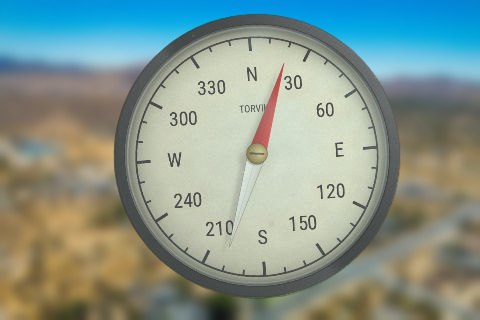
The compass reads 20 °
